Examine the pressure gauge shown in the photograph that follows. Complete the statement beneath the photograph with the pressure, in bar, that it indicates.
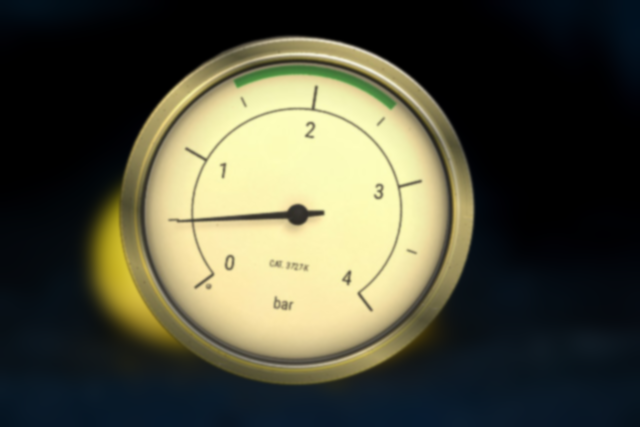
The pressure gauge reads 0.5 bar
